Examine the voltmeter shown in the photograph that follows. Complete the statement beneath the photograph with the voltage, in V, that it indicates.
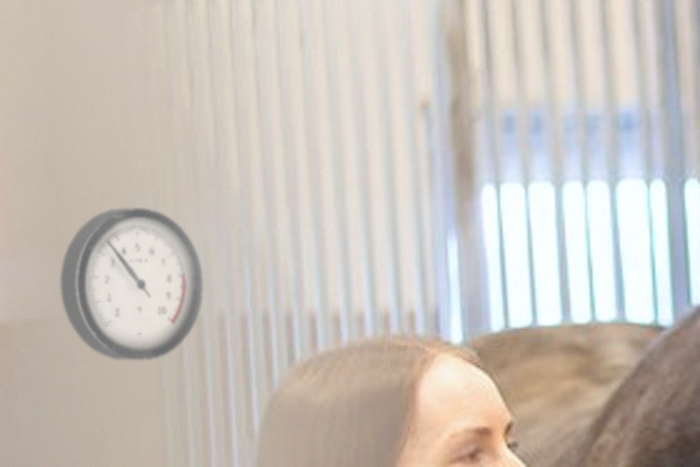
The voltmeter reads 3.5 V
